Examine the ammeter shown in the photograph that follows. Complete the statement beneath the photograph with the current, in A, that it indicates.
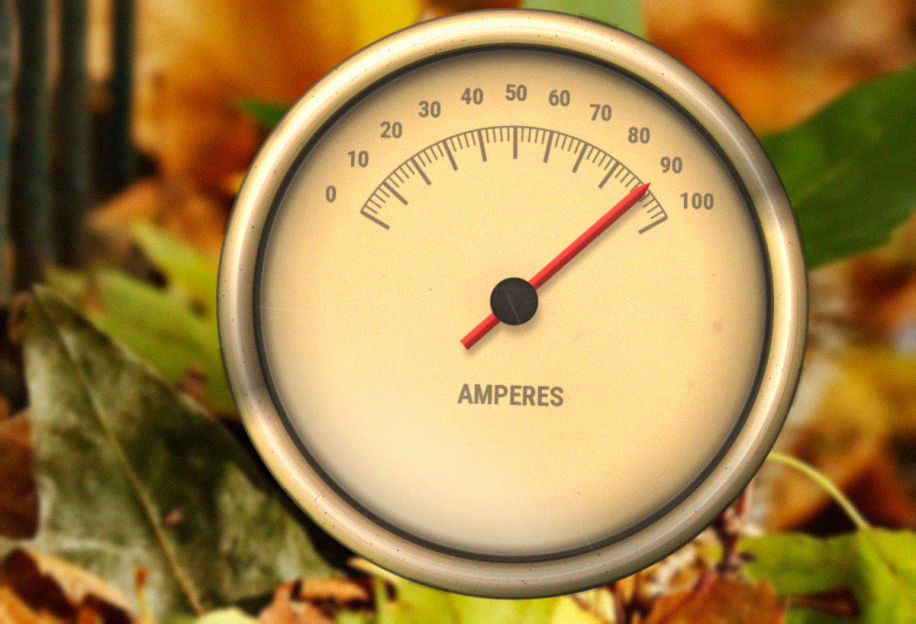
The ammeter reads 90 A
